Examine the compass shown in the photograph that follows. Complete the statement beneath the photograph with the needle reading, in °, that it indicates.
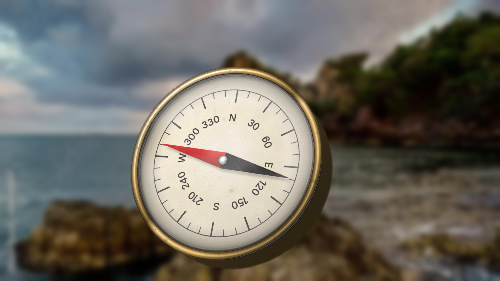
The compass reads 280 °
